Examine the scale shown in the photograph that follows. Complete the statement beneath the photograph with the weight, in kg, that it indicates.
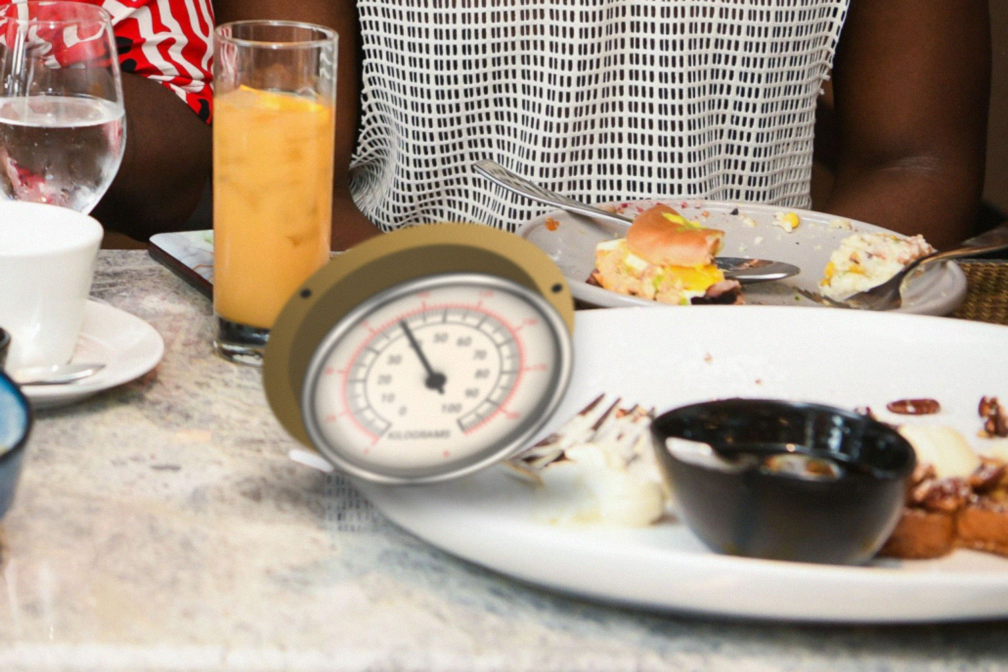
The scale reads 40 kg
